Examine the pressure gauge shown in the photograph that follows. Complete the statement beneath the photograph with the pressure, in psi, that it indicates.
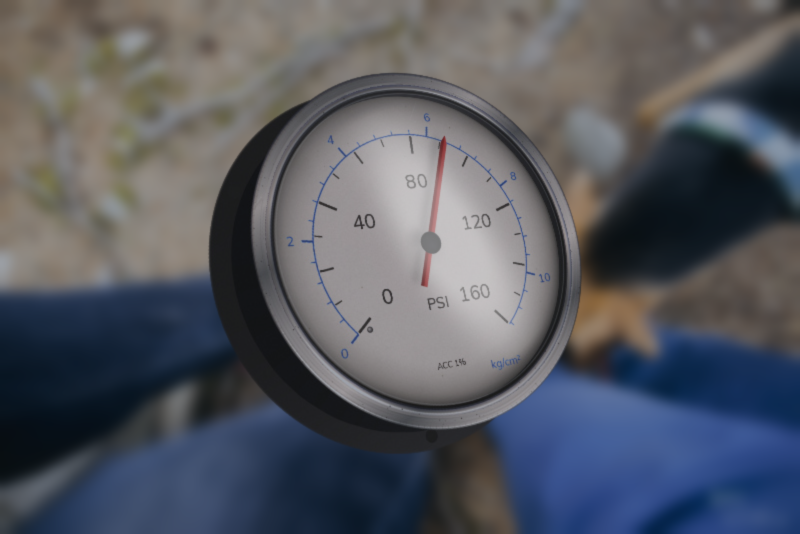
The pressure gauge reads 90 psi
